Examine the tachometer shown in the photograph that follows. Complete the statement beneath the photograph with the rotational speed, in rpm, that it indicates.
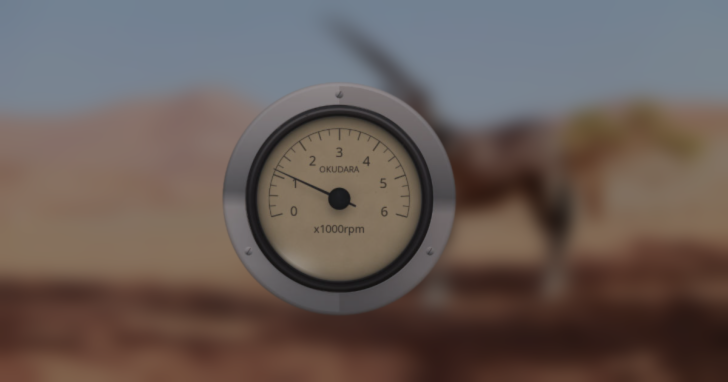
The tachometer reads 1125 rpm
